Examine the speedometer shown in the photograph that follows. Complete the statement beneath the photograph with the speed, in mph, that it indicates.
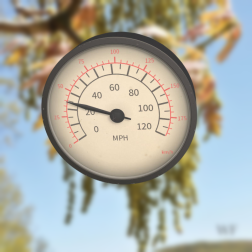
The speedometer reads 25 mph
